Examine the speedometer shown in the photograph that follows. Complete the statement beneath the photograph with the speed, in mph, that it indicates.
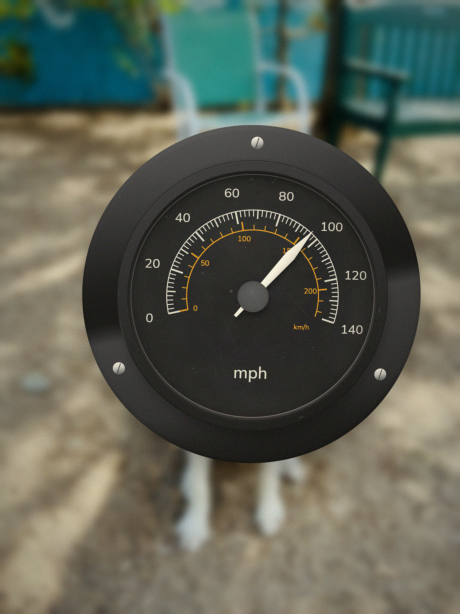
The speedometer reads 96 mph
